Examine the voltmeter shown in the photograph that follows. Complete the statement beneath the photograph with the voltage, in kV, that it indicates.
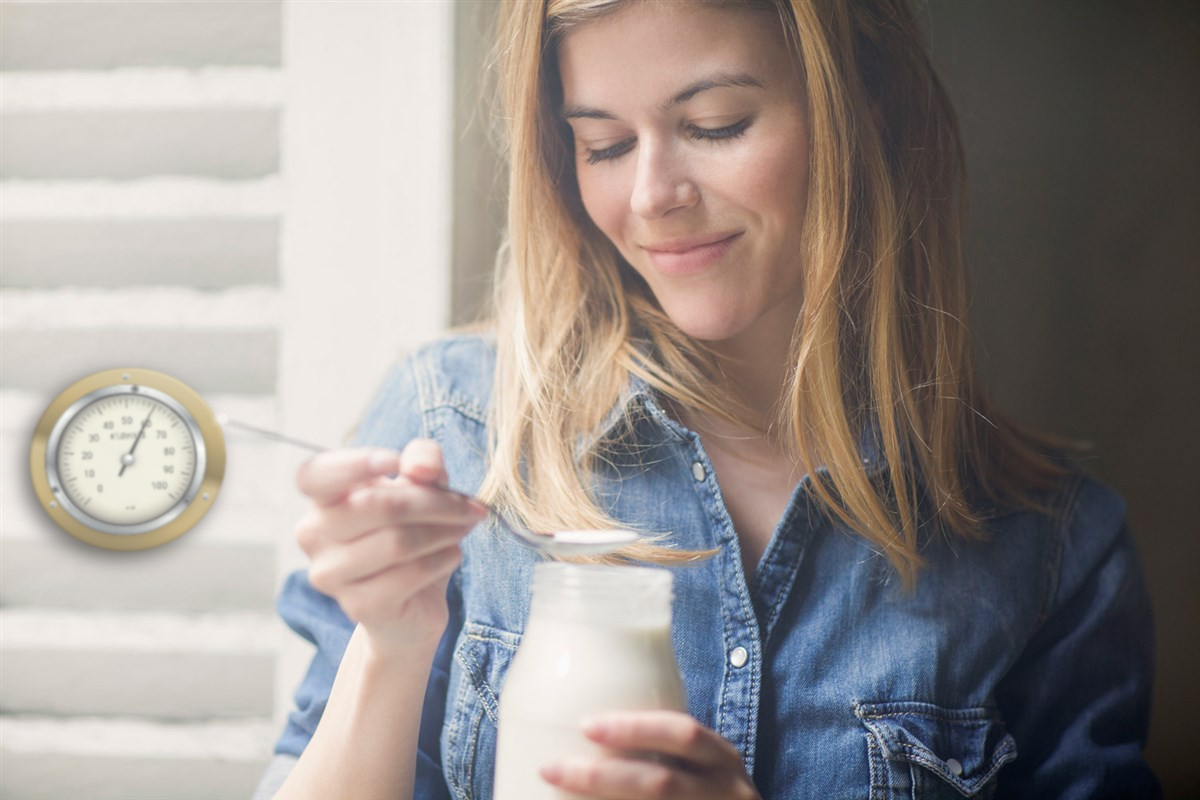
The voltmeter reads 60 kV
